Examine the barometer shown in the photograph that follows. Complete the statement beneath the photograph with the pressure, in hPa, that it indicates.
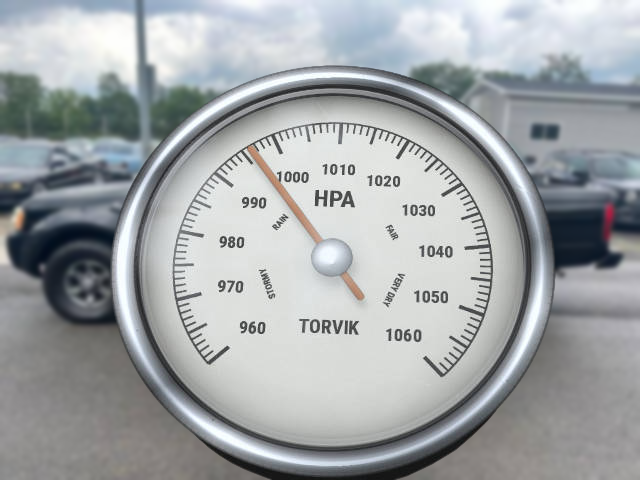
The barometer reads 996 hPa
